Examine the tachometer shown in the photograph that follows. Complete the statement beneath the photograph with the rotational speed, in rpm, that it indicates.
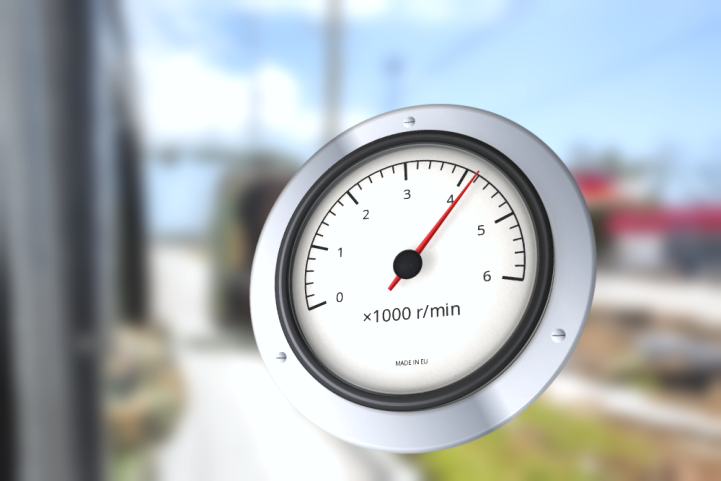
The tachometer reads 4200 rpm
